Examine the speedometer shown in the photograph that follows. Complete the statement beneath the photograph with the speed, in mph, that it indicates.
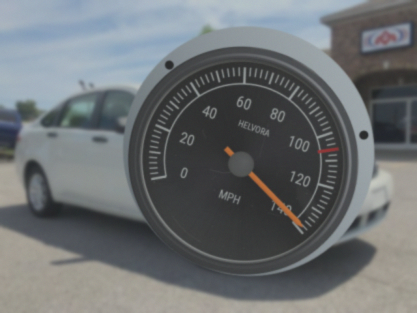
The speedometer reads 138 mph
